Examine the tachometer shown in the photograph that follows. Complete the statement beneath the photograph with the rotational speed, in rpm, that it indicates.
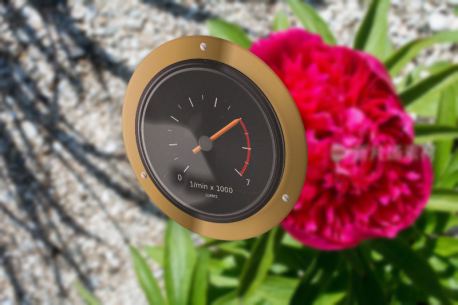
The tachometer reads 5000 rpm
